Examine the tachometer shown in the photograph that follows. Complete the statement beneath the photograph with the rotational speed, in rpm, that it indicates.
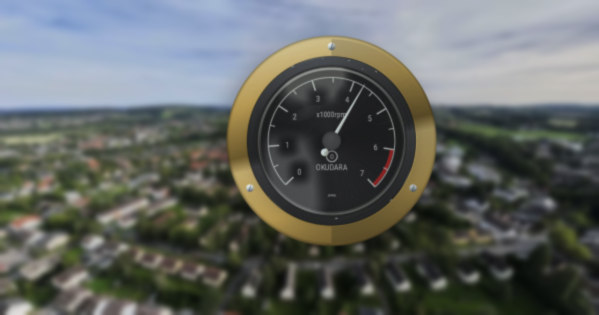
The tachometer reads 4250 rpm
